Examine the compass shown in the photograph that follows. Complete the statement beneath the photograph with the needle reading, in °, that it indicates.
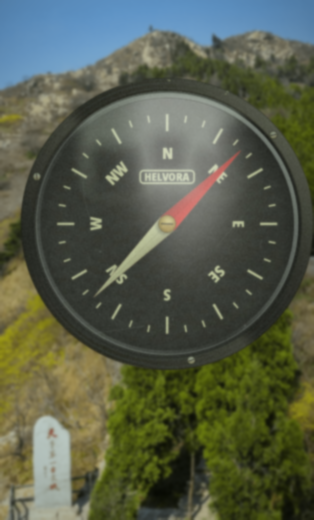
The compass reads 45 °
